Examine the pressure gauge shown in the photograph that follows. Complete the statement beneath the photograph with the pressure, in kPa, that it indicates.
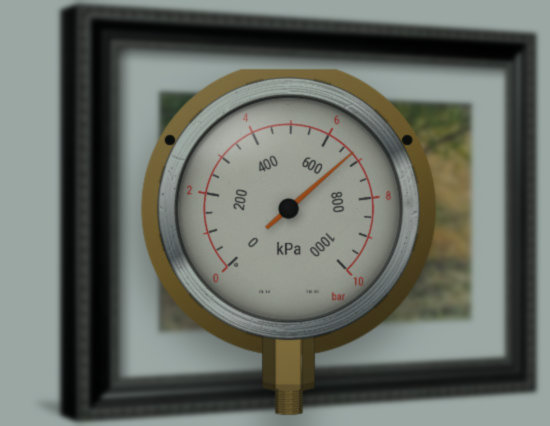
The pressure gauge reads 675 kPa
